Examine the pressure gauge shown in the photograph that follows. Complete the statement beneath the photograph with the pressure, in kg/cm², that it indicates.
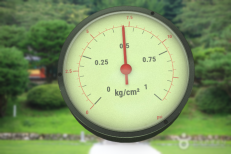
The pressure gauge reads 0.5 kg/cm²
